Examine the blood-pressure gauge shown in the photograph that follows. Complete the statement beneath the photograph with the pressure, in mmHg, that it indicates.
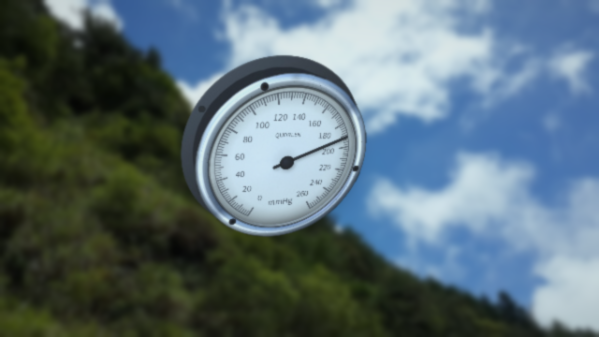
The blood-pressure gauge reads 190 mmHg
